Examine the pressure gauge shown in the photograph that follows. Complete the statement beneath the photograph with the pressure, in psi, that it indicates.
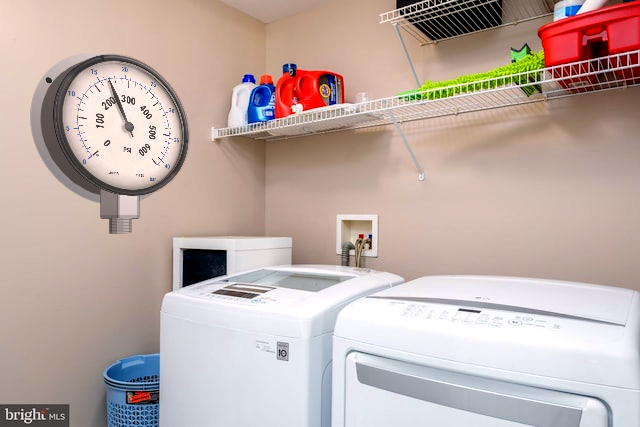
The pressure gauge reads 240 psi
